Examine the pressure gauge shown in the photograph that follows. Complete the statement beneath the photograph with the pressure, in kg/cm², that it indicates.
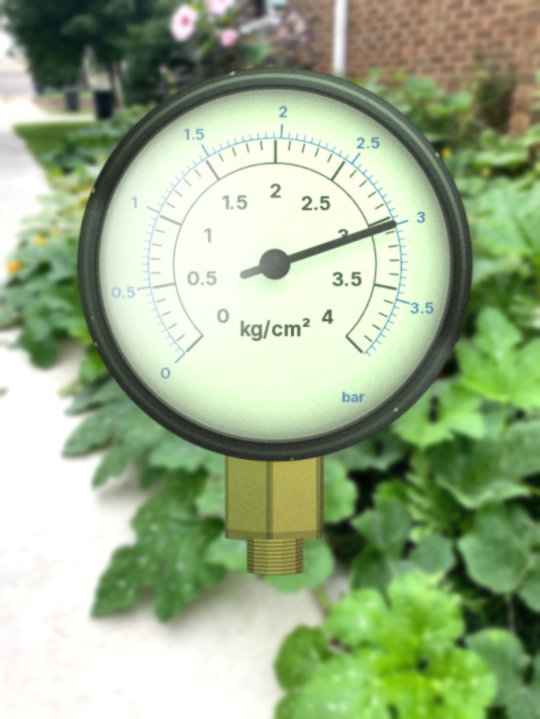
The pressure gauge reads 3.05 kg/cm²
